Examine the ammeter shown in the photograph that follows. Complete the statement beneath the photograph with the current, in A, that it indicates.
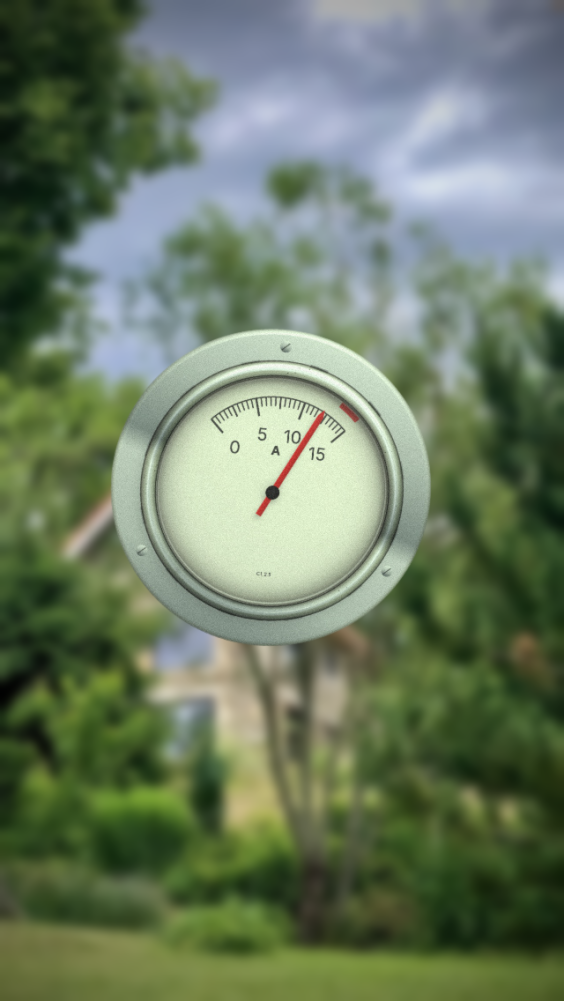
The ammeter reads 12 A
